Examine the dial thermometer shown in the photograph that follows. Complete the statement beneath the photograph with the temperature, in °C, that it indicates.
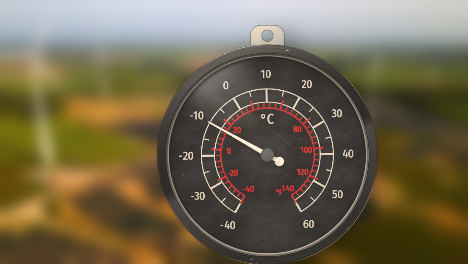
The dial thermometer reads -10 °C
